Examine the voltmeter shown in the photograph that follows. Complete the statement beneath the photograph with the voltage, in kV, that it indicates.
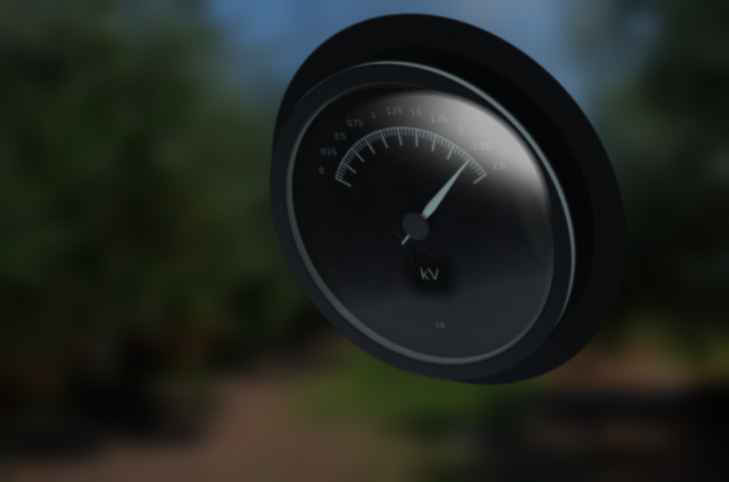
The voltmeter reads 2.25 kV
